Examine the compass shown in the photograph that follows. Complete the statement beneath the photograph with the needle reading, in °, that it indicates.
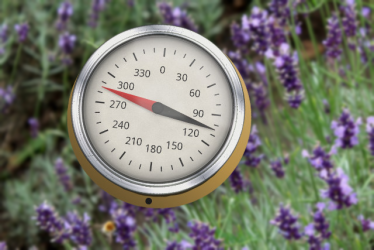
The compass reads 285 °
